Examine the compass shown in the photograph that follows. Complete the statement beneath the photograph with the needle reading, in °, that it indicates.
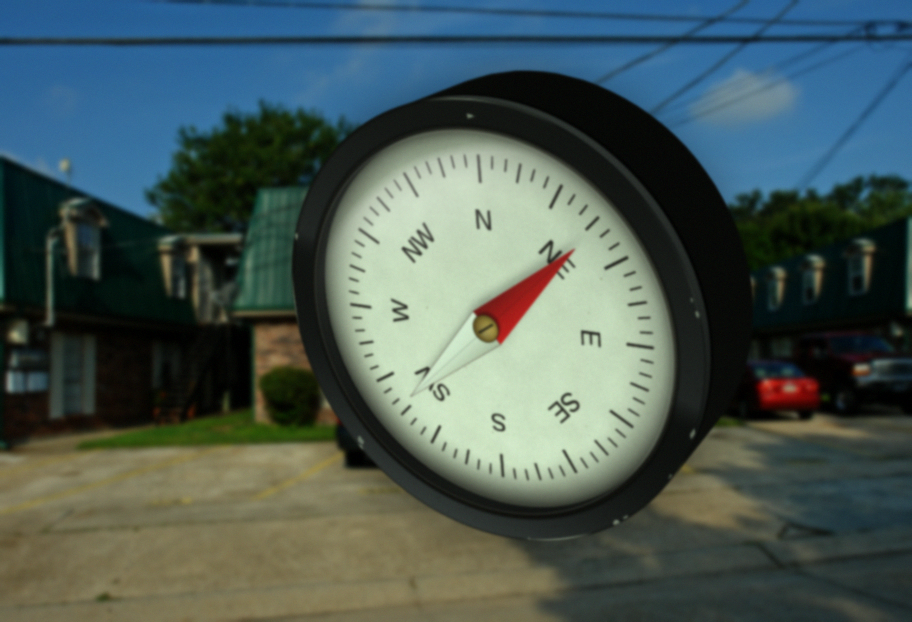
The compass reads 47.5 °
